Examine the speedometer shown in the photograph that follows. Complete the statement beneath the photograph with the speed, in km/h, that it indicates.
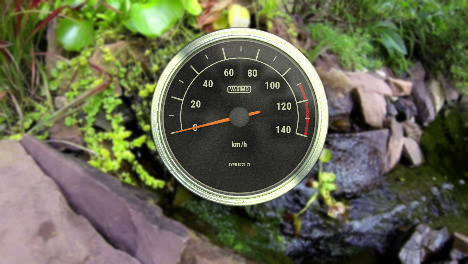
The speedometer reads 0 km/h
